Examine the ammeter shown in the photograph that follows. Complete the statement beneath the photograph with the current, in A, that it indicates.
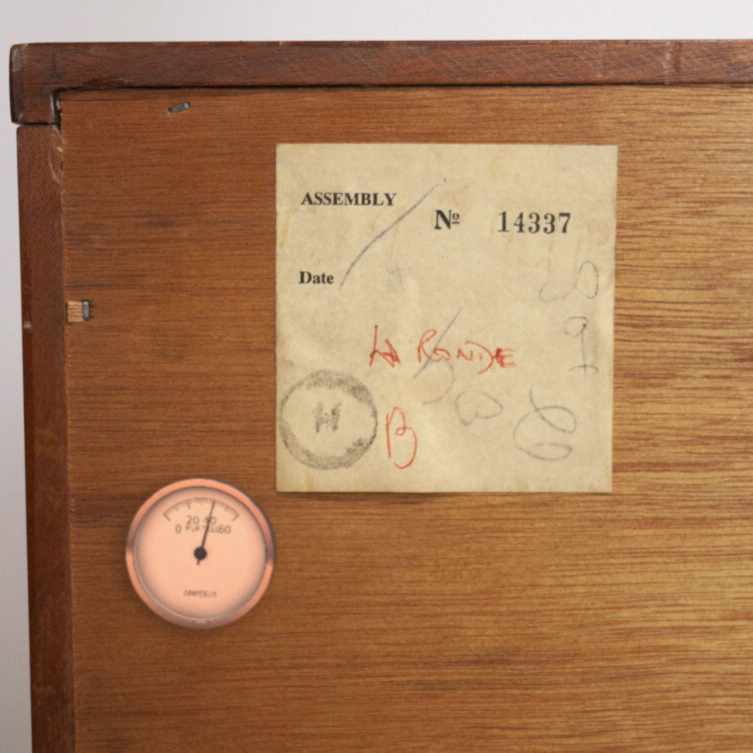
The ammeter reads 40 A
